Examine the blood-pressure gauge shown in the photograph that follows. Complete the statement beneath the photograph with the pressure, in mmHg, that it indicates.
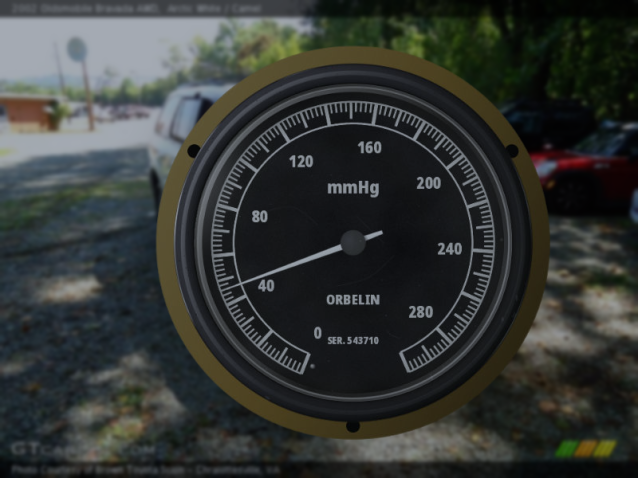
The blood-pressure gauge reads 46 mmHg
